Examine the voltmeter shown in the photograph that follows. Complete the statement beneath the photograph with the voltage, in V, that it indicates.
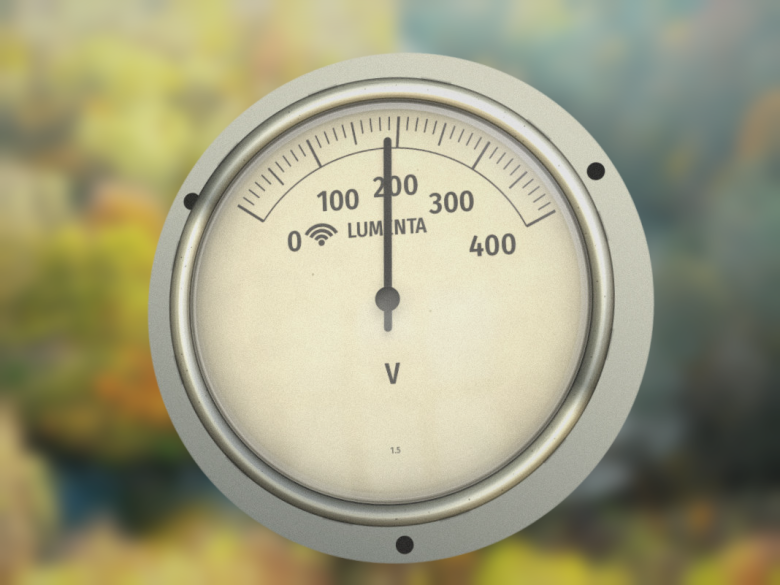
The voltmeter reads 190 V
